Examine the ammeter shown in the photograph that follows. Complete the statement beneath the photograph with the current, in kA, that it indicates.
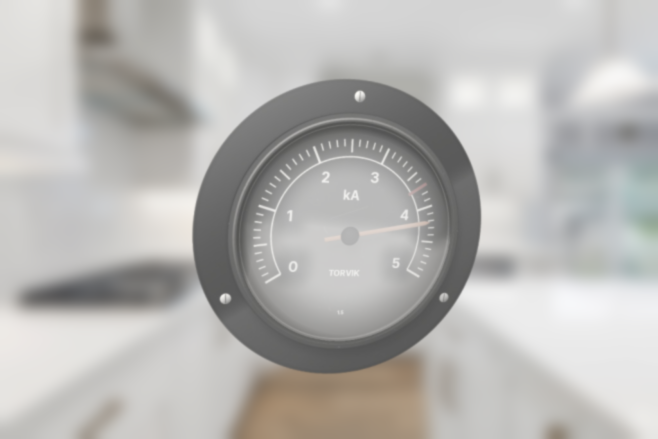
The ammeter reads 4.2 kA
